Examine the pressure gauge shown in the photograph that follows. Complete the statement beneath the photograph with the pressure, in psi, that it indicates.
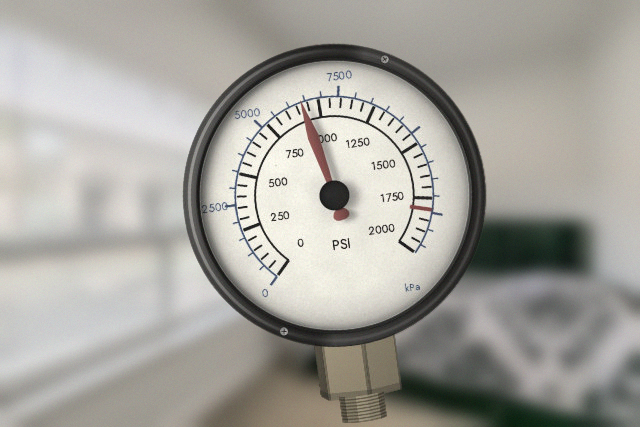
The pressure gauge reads 925 psi
